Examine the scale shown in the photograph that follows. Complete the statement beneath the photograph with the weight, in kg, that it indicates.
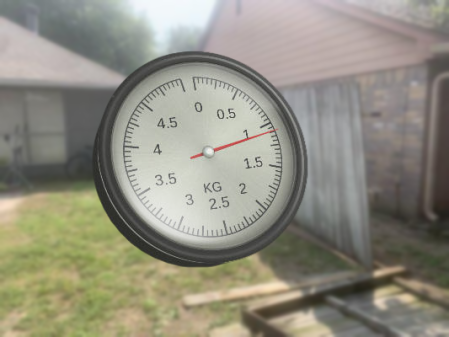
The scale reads 1.1 kg
